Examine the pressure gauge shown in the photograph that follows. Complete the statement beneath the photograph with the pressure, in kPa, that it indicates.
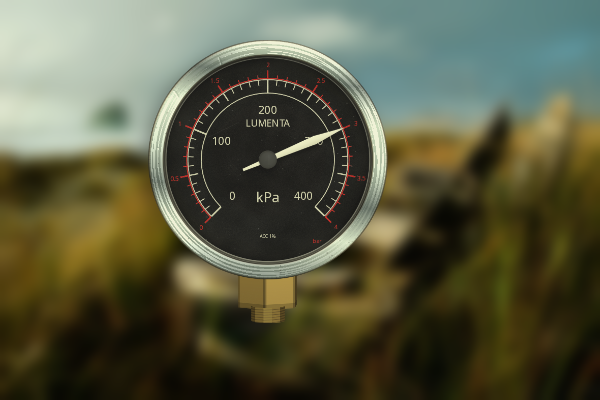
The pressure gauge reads 300 kPa
